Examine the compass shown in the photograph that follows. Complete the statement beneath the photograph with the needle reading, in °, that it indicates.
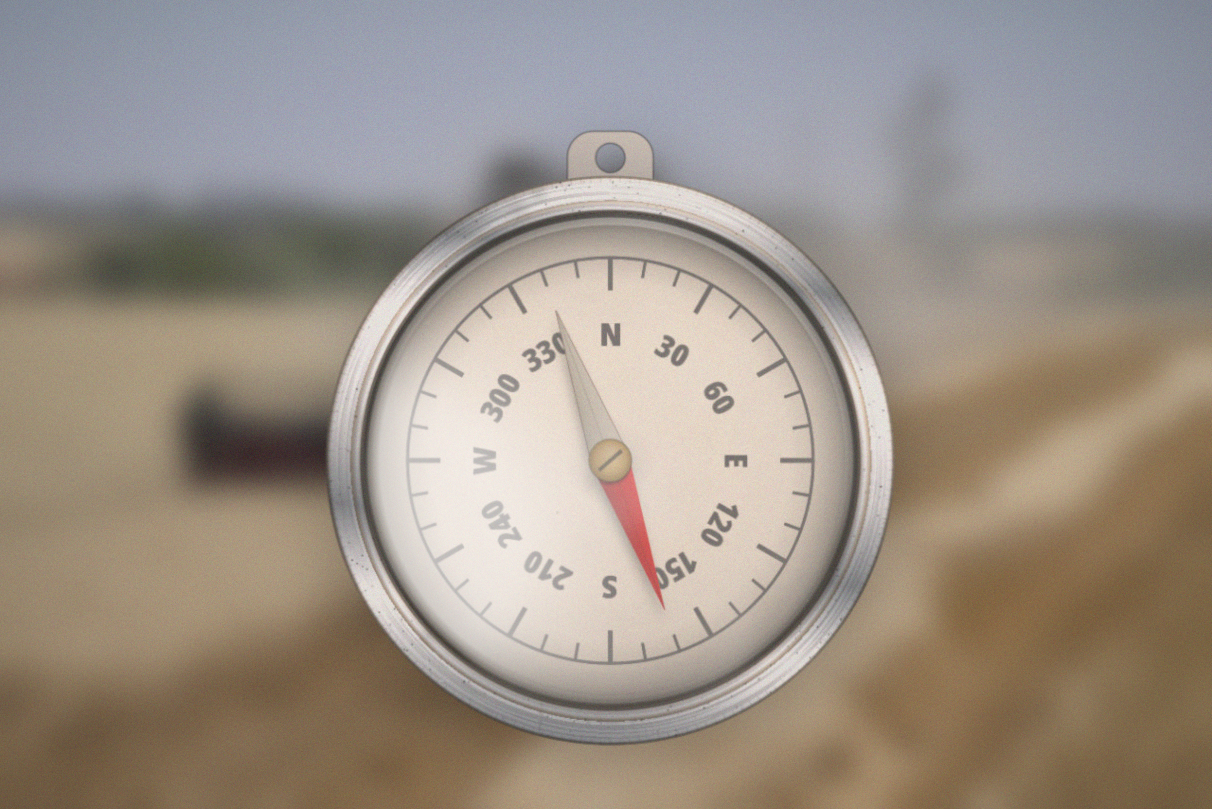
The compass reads 160 °
